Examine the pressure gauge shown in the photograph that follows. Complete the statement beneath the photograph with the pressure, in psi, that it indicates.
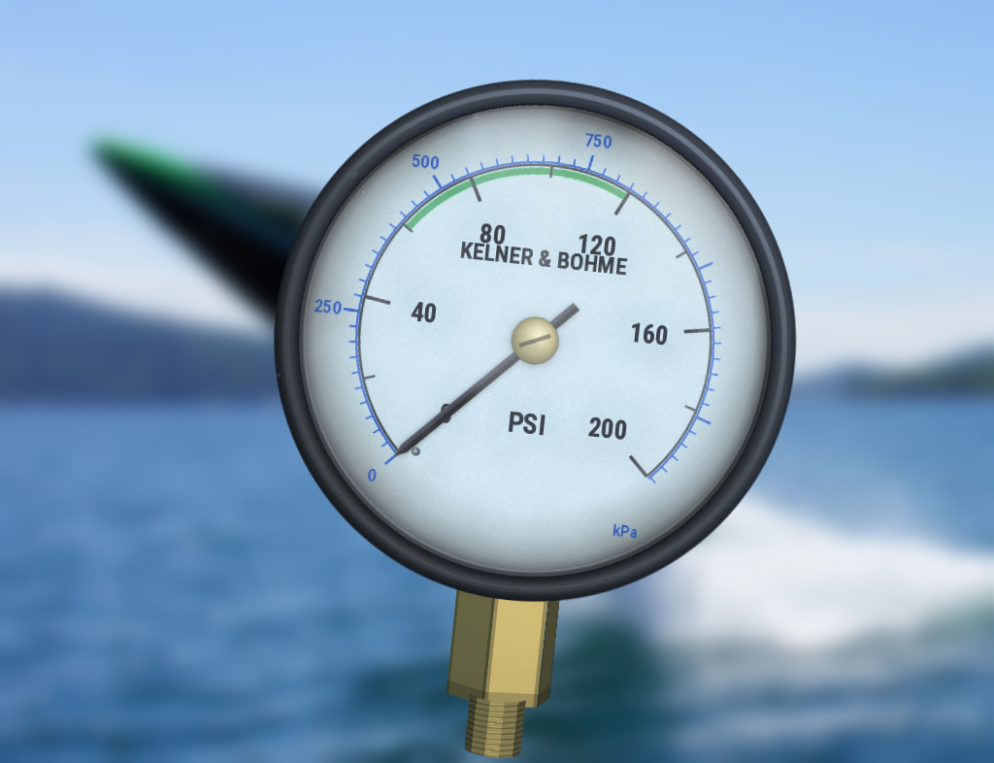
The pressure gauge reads 0 psi
